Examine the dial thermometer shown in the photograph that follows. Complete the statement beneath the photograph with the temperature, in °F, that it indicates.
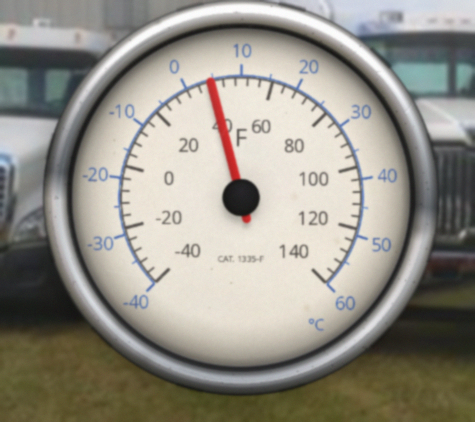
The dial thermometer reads 40 °F
